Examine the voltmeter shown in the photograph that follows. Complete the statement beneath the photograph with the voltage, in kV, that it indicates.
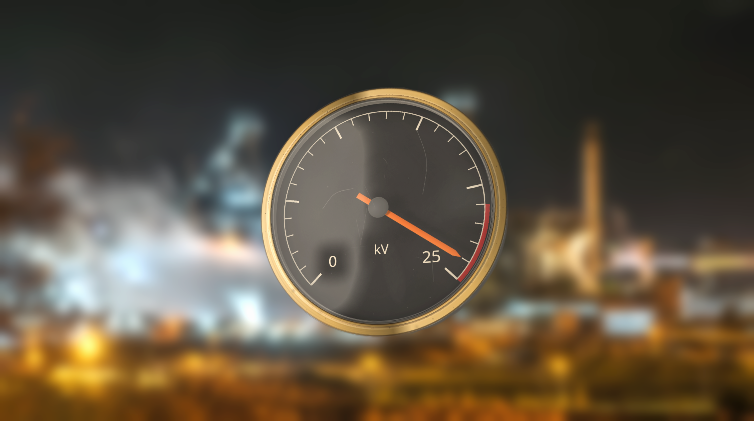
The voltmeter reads 24 kV
